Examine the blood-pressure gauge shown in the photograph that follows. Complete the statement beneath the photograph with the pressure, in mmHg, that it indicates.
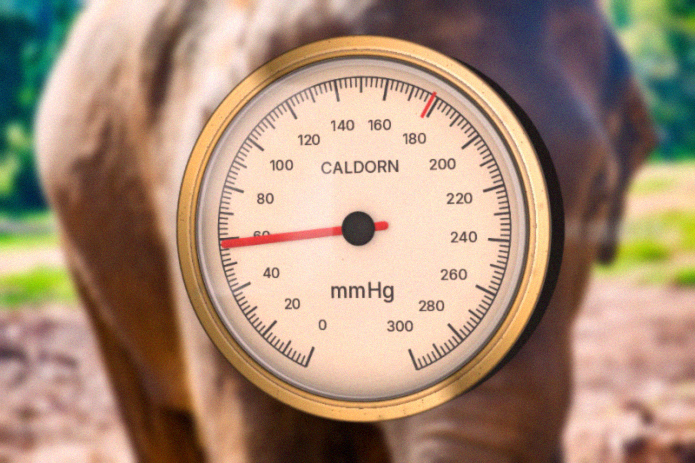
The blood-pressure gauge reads 58 mmHg
